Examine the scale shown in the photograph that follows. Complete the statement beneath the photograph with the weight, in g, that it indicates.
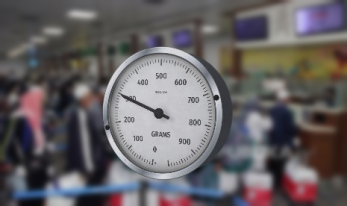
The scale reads 300 g
